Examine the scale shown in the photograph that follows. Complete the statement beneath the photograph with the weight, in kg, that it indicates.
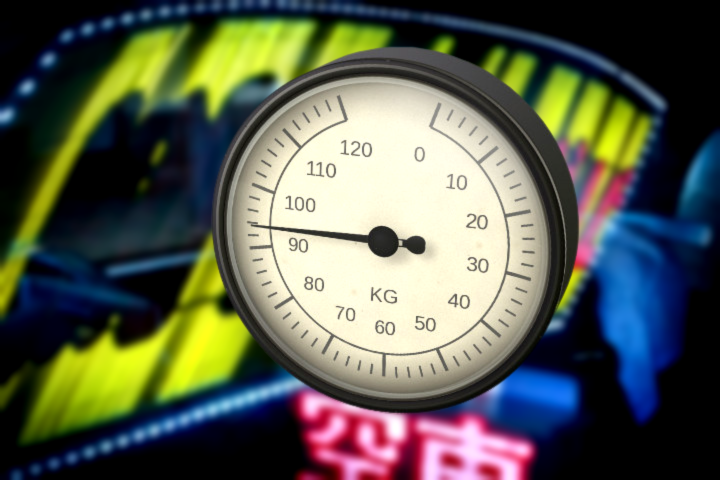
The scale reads 94 kg
